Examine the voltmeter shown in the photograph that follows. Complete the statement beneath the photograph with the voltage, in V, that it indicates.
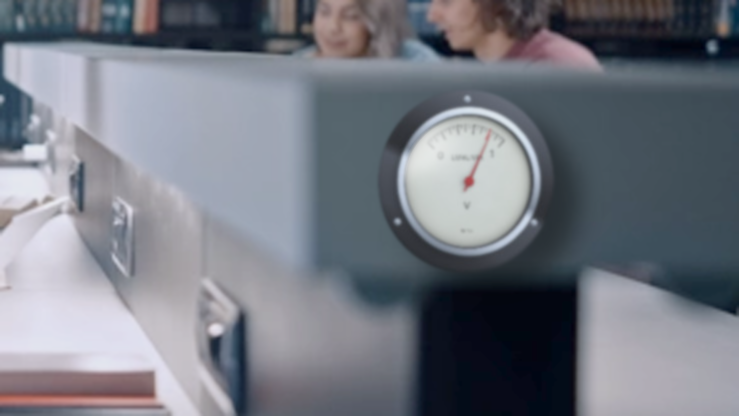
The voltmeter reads 0.8 V
